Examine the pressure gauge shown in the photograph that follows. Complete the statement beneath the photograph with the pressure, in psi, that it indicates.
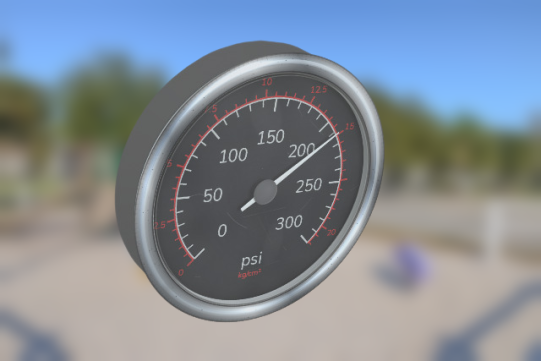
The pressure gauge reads 210 psi
